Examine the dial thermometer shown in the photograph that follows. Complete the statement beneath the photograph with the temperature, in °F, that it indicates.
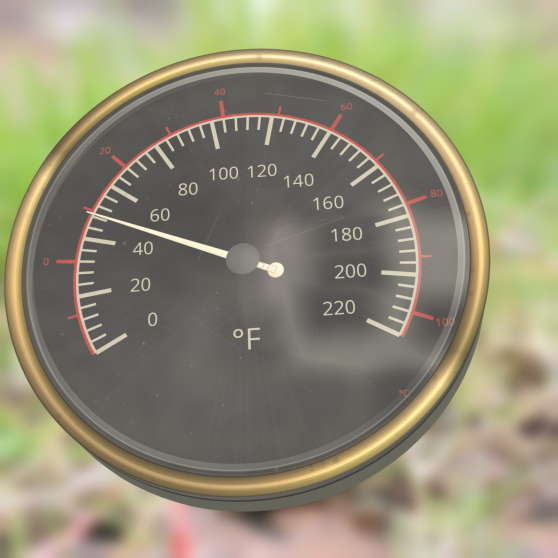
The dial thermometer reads 48 °F
